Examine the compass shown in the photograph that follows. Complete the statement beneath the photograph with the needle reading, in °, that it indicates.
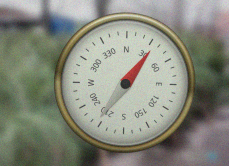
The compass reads 35 °
